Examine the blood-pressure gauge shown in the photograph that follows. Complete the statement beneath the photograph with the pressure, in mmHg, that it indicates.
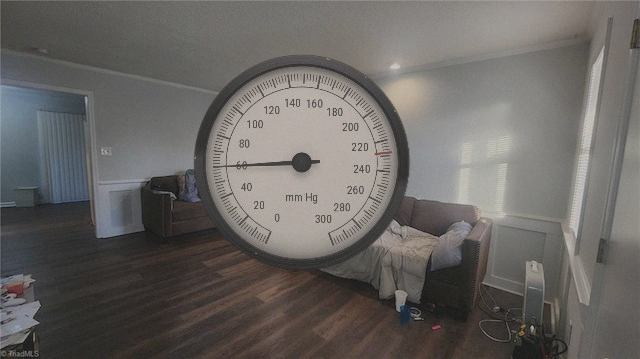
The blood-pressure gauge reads 60 mmHg
